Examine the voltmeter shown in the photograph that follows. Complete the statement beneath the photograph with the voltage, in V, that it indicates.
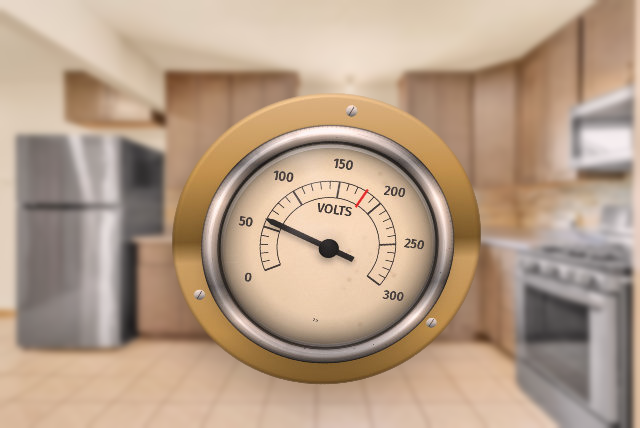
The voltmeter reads 60 V
